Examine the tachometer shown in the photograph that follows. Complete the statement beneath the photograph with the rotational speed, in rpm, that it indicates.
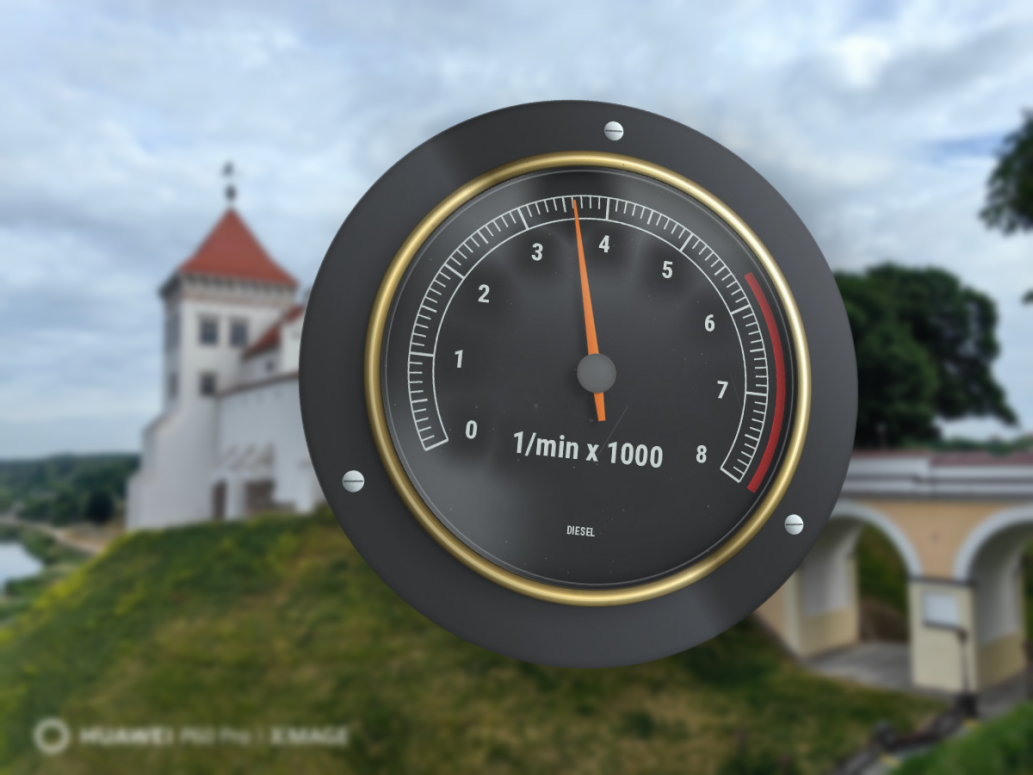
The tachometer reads 3600 rpm
